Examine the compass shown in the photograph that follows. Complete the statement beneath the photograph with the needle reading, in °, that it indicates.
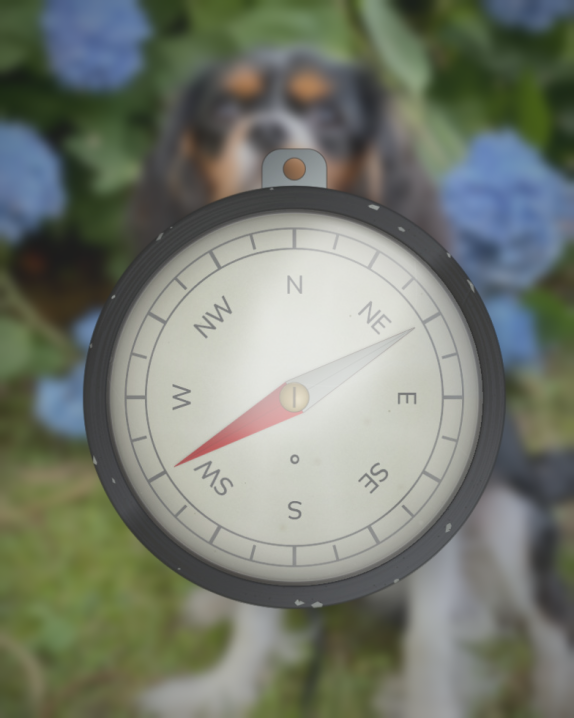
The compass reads 240 °
